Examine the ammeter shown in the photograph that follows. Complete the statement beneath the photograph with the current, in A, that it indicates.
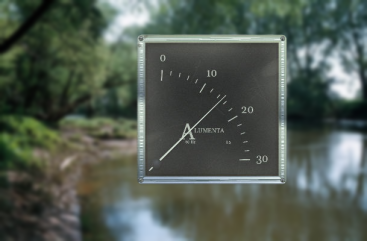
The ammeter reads 15 A
